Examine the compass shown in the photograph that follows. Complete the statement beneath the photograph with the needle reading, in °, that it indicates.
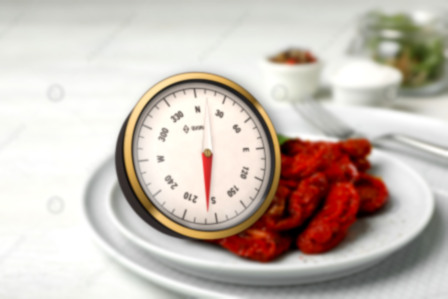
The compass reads 190 °
